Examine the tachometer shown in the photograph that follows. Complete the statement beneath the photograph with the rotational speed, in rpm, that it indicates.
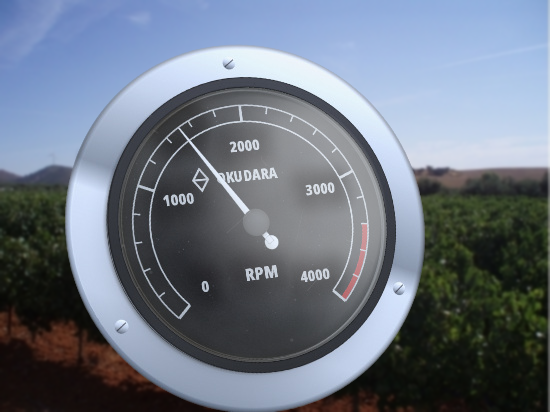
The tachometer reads 1500 rpm
